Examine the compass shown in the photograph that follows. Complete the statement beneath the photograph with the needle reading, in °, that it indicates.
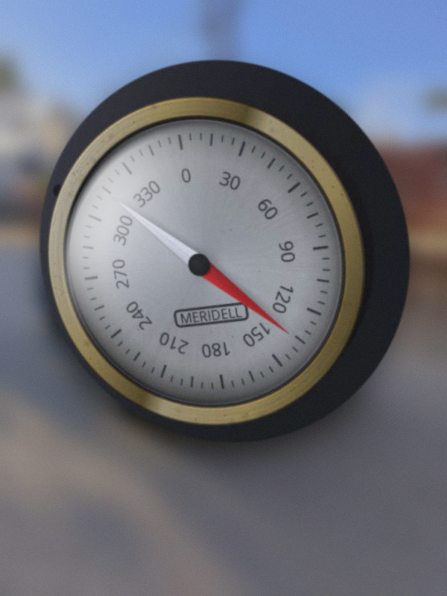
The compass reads 135 °
